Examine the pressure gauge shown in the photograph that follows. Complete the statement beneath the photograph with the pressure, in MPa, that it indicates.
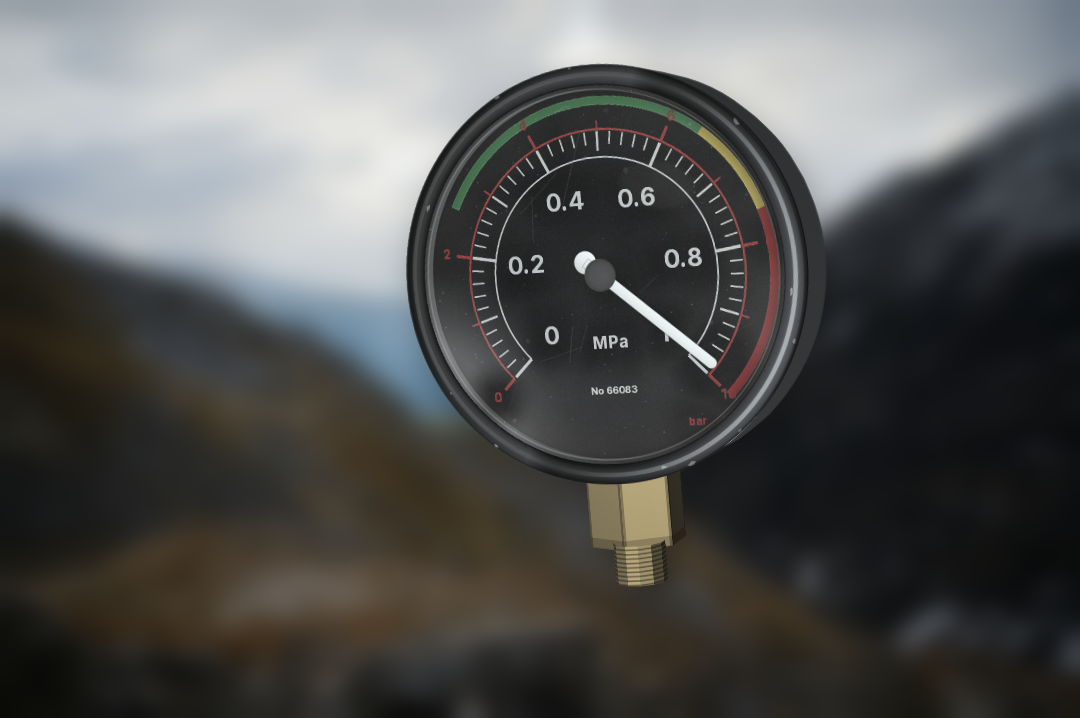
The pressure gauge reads 0.98 MPa
